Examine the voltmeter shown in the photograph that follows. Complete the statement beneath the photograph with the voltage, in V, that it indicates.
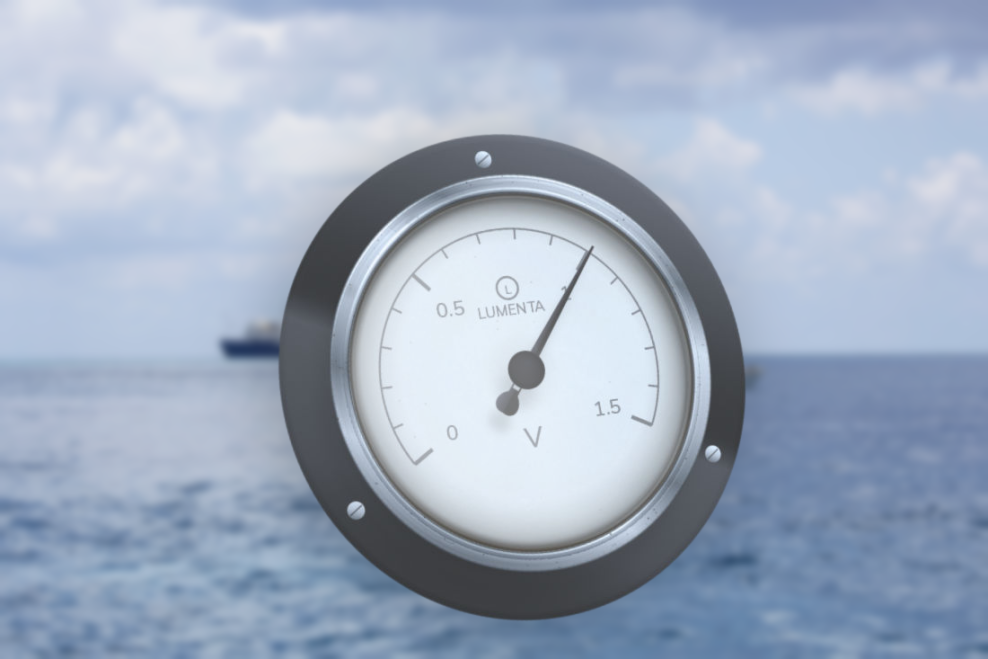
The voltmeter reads 1 V
